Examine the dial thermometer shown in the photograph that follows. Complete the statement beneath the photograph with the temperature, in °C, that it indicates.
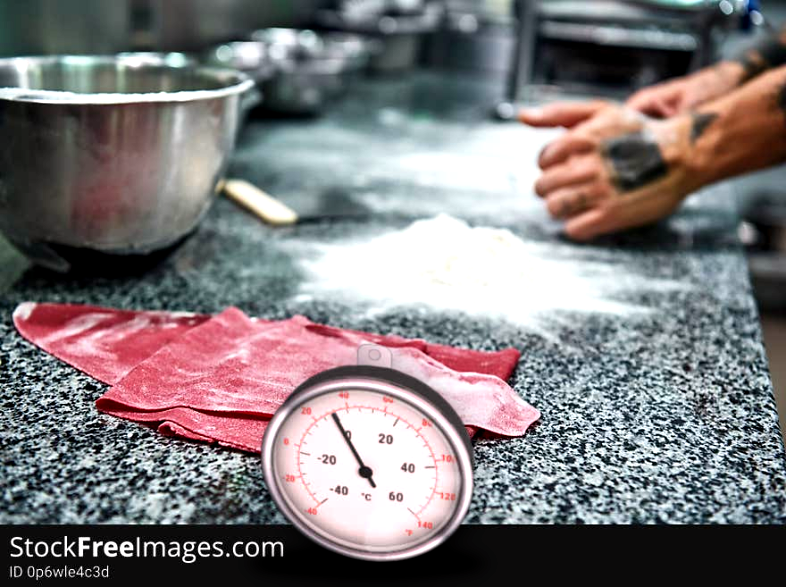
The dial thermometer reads 0 °C
